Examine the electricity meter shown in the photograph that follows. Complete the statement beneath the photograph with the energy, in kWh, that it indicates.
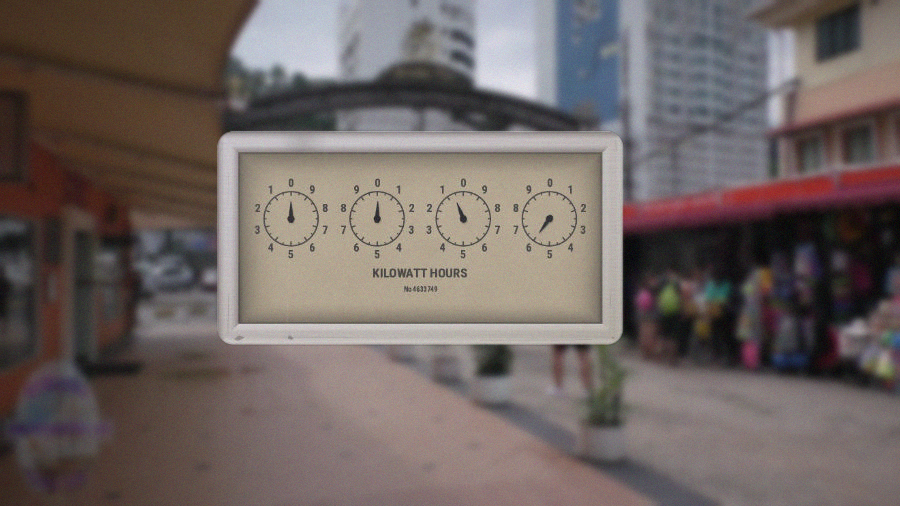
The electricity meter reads 6 kWh
